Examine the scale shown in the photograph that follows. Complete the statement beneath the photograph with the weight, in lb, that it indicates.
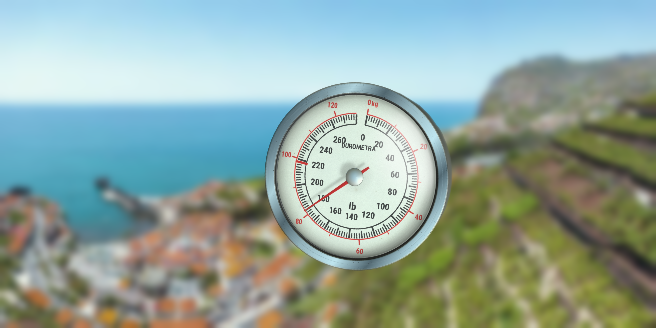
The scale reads 180 lb
